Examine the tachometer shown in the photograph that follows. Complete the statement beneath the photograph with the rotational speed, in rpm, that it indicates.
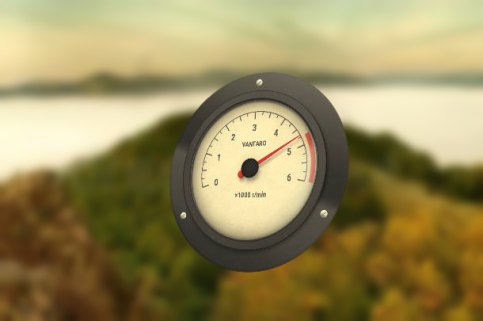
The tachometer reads 4750 rpm
